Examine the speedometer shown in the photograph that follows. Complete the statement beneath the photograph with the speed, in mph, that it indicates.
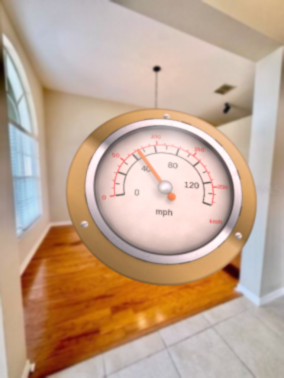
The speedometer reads 45 mph
